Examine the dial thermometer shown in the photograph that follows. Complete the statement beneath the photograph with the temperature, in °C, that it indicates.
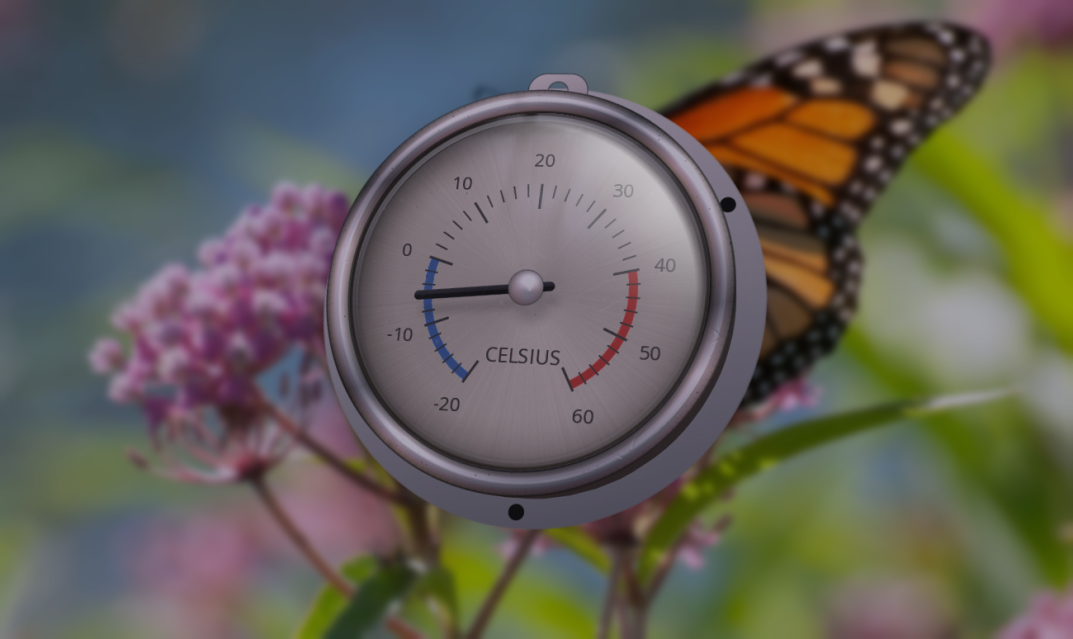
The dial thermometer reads -6 °C
